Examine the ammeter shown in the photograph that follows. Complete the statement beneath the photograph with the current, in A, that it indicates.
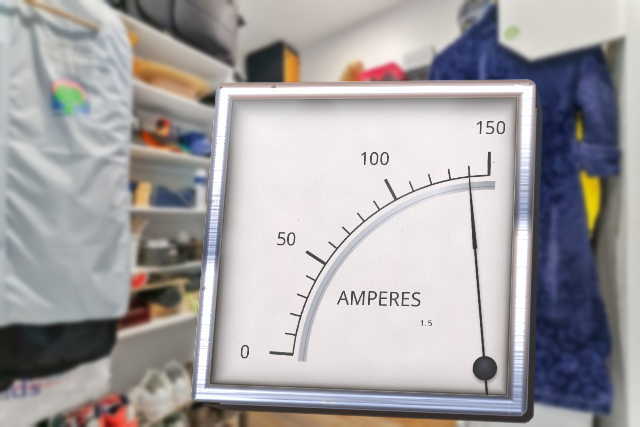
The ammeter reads 140 A
